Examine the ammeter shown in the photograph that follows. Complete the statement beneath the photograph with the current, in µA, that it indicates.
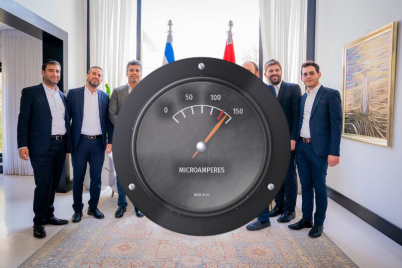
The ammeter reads 137.5 µA
